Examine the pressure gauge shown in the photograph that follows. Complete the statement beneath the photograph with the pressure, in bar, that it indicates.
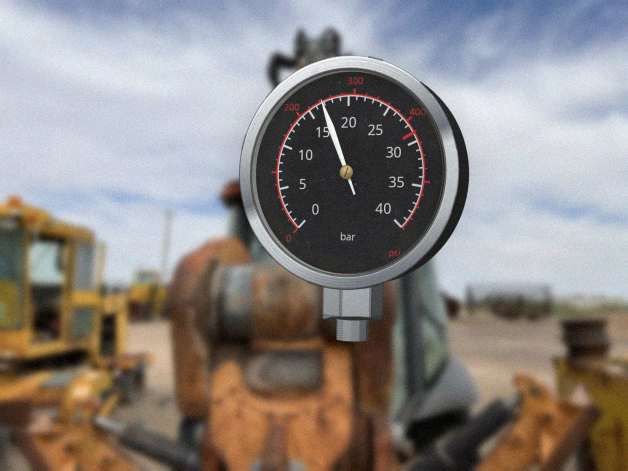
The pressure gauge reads 17 bar
